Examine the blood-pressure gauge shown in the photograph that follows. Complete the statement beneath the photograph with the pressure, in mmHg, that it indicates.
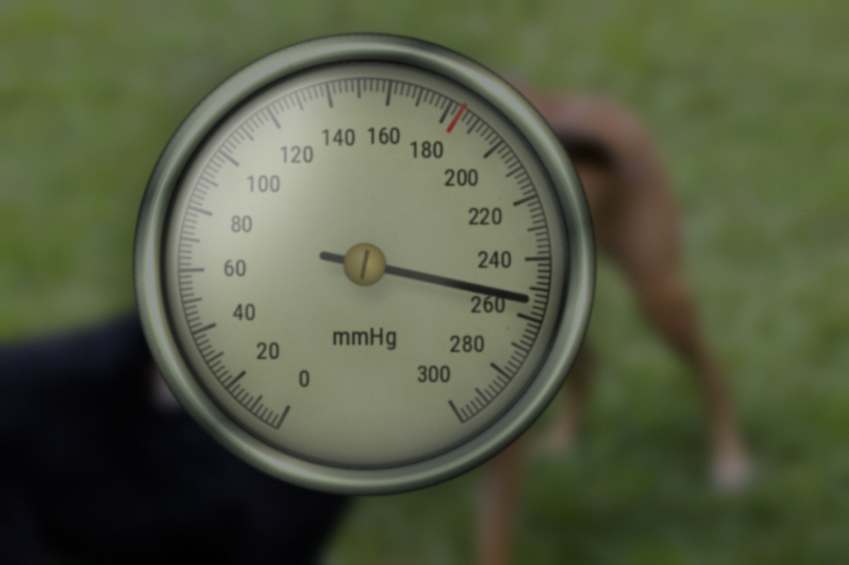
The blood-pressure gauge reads 254 mmHg
